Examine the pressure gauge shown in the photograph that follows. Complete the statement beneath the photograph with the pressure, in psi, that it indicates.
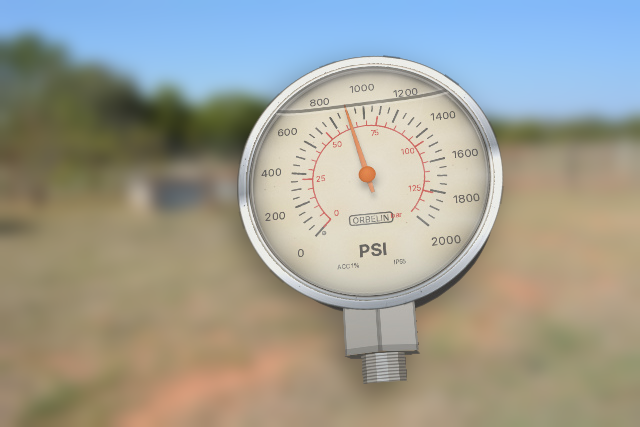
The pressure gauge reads 900 psi
